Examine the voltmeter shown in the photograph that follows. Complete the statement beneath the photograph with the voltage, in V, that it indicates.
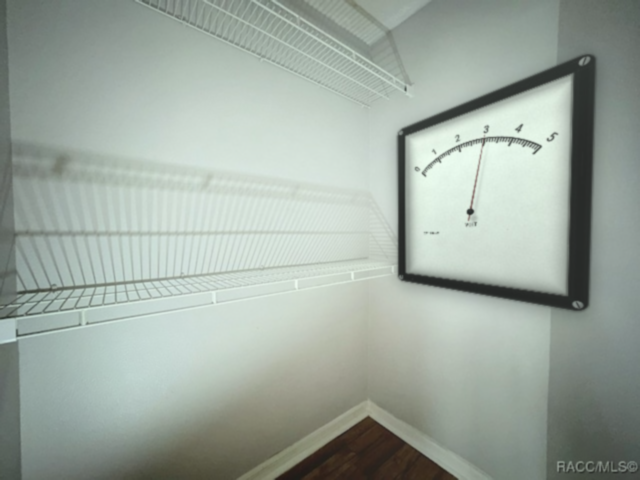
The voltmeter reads 3 V
